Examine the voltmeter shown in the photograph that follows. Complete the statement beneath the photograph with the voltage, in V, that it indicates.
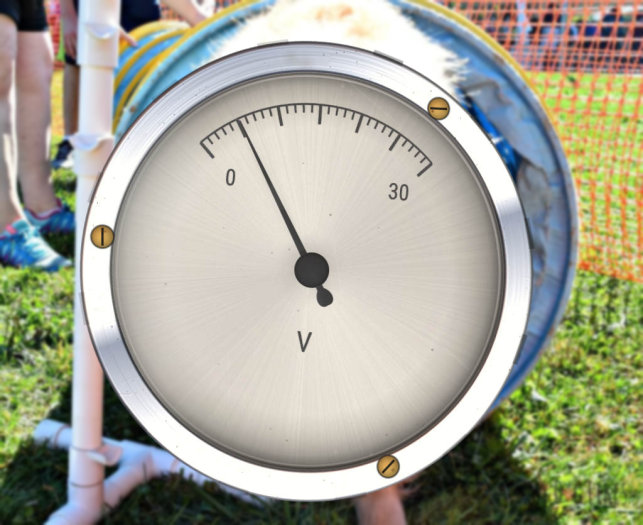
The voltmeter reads 5 V
